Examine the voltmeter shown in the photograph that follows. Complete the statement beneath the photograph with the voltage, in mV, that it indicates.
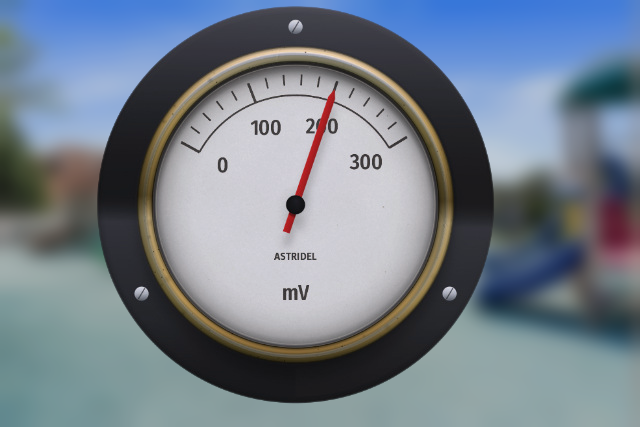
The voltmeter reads 200 mV
